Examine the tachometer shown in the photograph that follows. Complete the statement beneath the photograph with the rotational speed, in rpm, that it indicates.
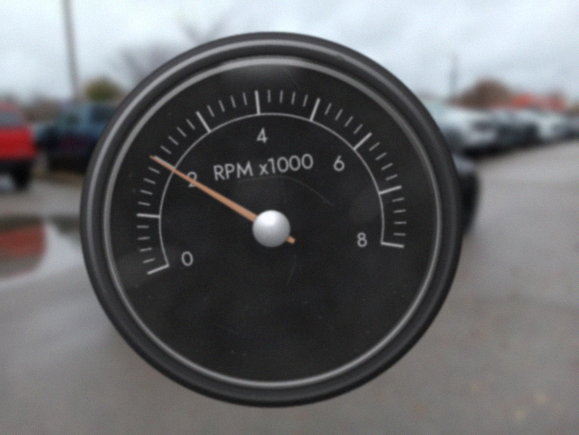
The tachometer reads 2000 rpm
